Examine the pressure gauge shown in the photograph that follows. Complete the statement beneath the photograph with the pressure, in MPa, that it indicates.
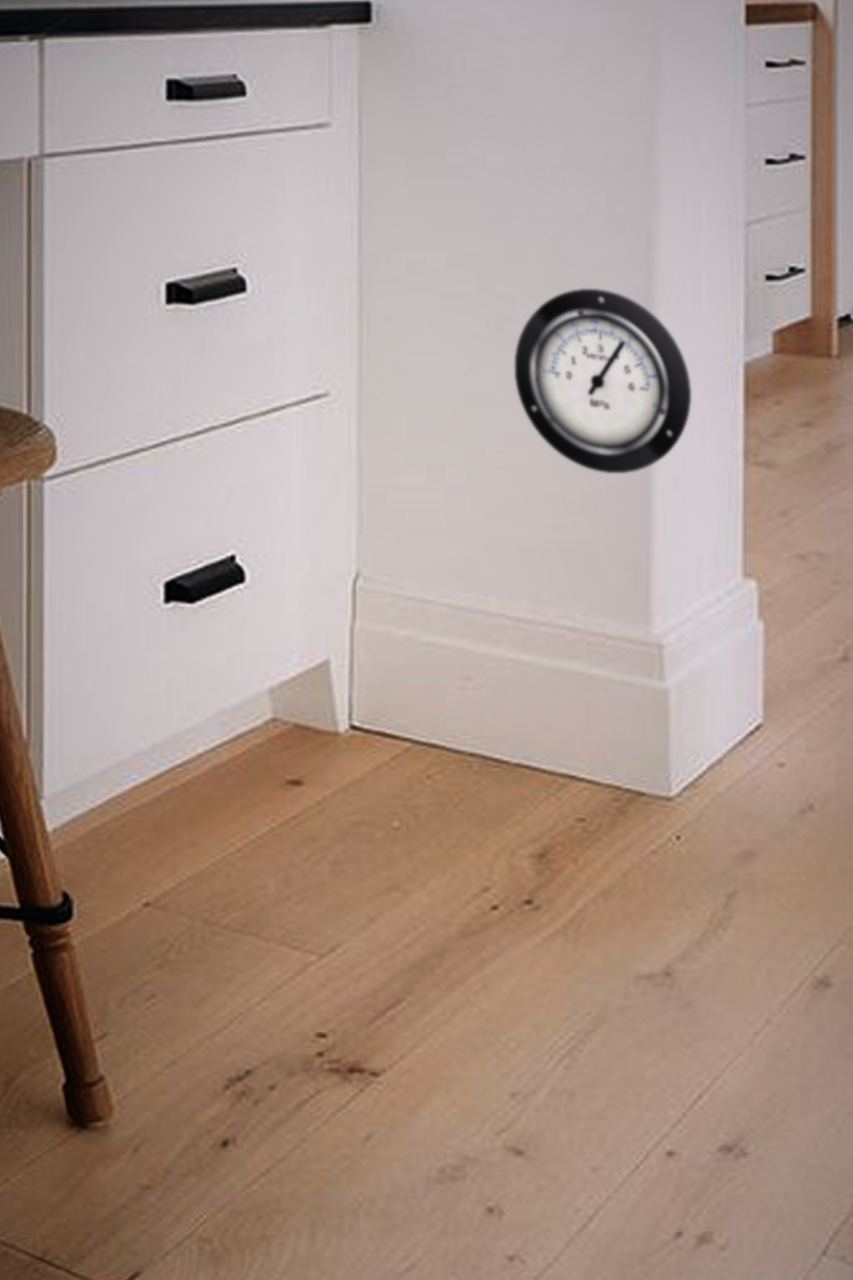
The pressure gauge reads 4 MPa
